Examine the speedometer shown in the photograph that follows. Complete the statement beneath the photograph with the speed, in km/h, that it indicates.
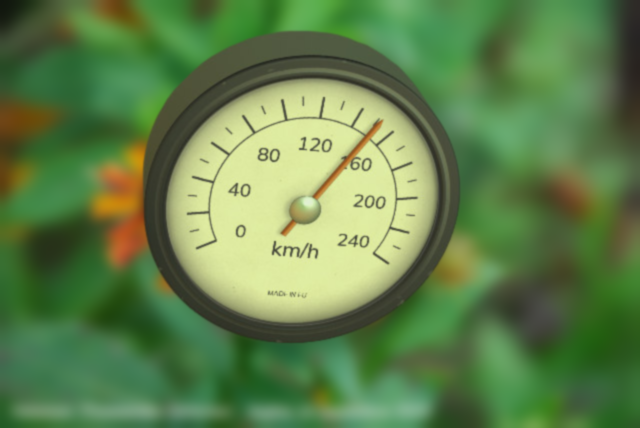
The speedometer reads 150 km/h
